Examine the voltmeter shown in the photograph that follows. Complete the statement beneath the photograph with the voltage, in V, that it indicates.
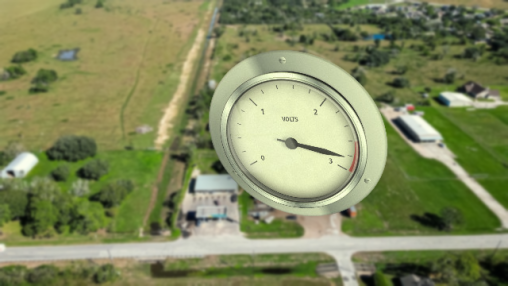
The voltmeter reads 2.8 V
